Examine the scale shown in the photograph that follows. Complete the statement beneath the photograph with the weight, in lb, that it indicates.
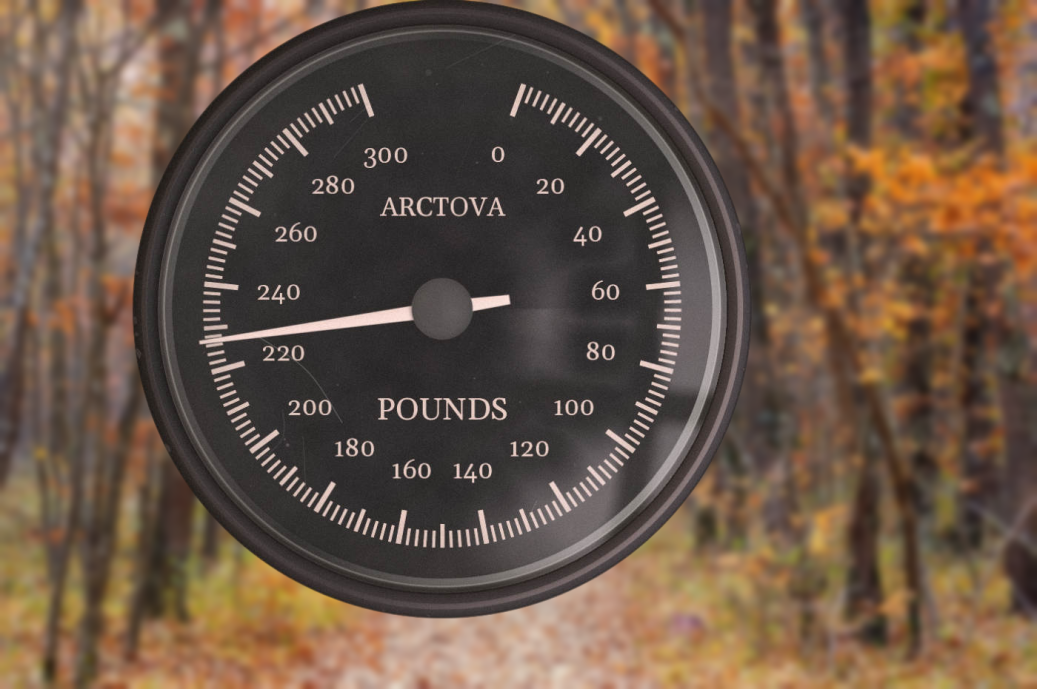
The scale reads 227 lb
